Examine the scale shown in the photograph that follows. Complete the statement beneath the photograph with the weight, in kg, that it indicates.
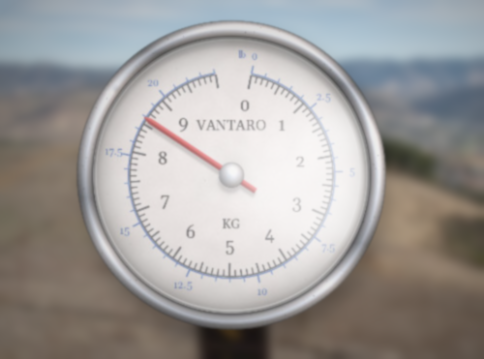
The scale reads 8.6 kg
